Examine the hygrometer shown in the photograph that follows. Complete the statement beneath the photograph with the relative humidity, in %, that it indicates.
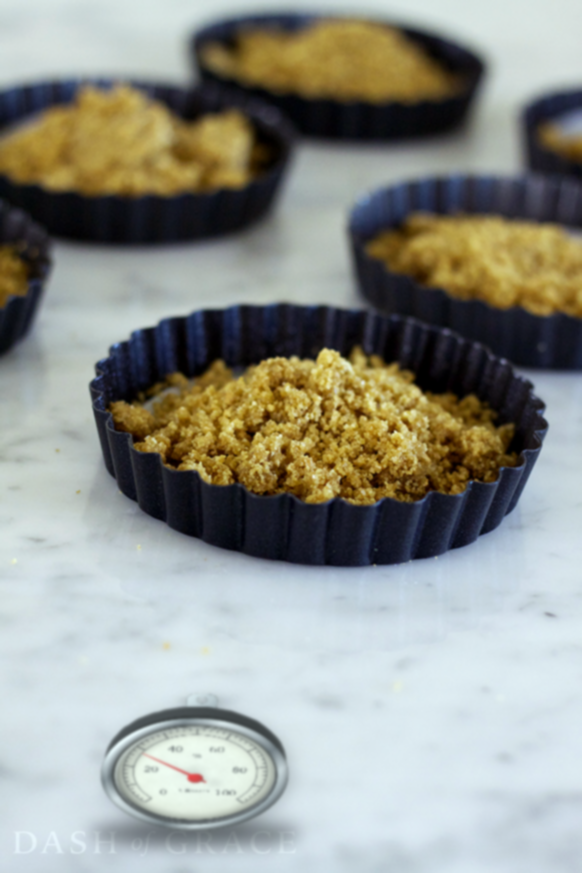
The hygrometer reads 30 %
